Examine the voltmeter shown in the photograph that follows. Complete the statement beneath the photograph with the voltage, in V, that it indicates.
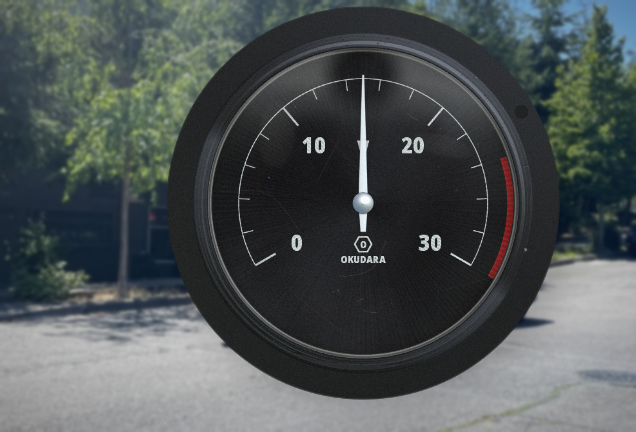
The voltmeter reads 15 V
